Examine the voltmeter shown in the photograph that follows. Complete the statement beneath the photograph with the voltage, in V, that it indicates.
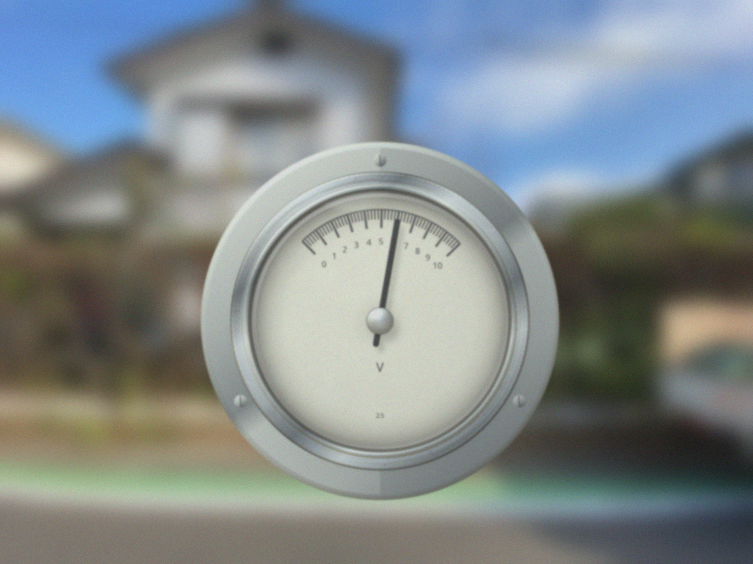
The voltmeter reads 6 V
